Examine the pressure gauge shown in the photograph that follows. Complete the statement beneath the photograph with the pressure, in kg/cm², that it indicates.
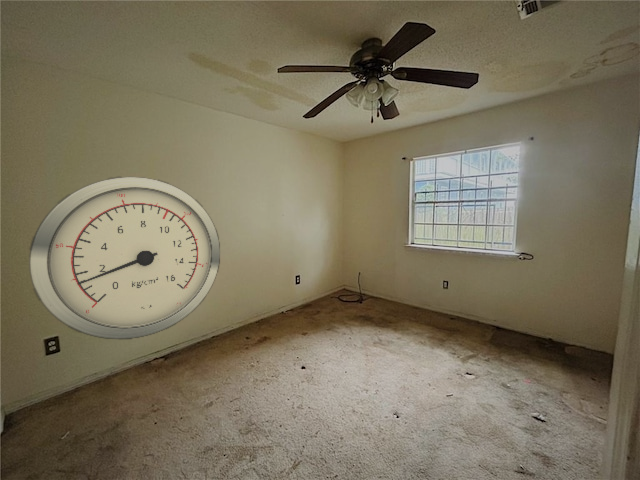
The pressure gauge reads 1.5 kg/cm²
